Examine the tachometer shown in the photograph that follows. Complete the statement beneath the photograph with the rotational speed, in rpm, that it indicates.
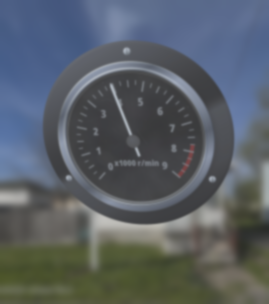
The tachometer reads 4000 rpm
